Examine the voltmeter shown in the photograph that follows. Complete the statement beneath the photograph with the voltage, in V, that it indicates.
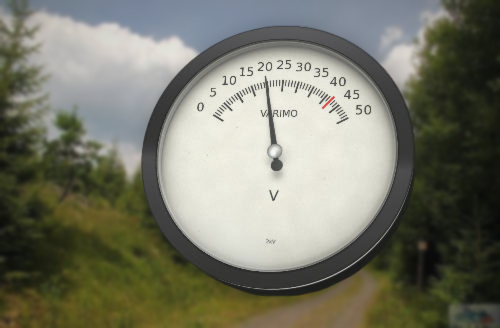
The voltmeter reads 20 V
